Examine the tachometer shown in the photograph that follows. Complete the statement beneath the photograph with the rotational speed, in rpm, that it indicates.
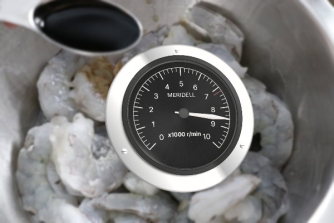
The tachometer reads 8600 rpm
